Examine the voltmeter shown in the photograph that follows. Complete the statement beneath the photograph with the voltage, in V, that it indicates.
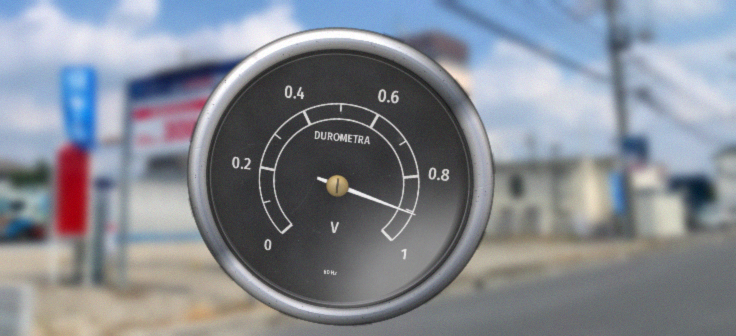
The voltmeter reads 0.9 V
